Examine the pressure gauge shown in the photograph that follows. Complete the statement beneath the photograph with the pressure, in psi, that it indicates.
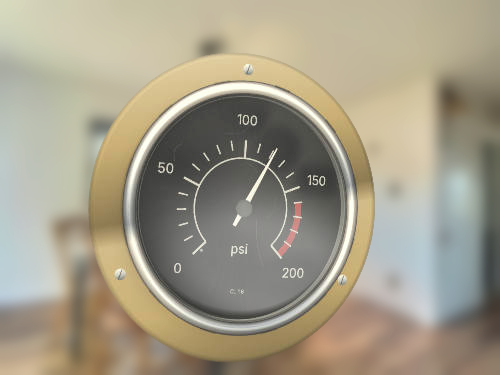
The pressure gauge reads 120 psi
